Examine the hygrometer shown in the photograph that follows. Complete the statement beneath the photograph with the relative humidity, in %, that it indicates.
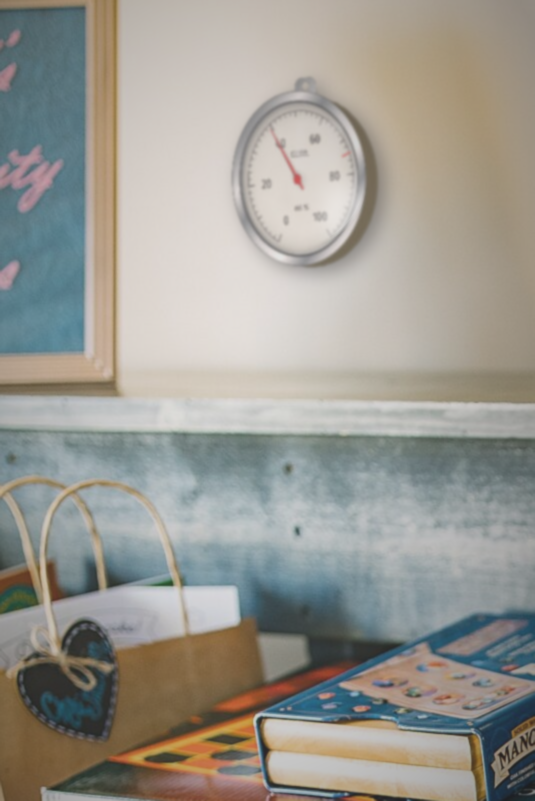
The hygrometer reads 40 %
